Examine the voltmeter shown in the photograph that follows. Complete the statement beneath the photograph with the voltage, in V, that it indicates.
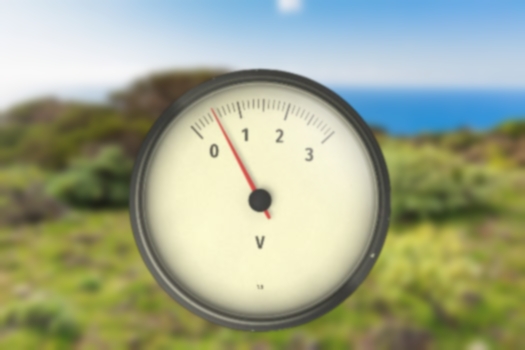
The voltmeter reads 0.5 V
